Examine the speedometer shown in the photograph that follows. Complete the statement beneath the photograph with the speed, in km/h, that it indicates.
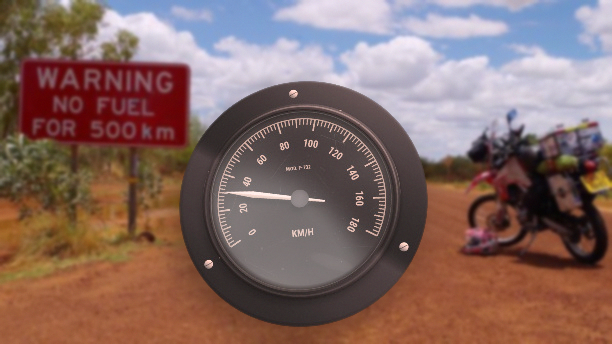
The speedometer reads 30 km/h
